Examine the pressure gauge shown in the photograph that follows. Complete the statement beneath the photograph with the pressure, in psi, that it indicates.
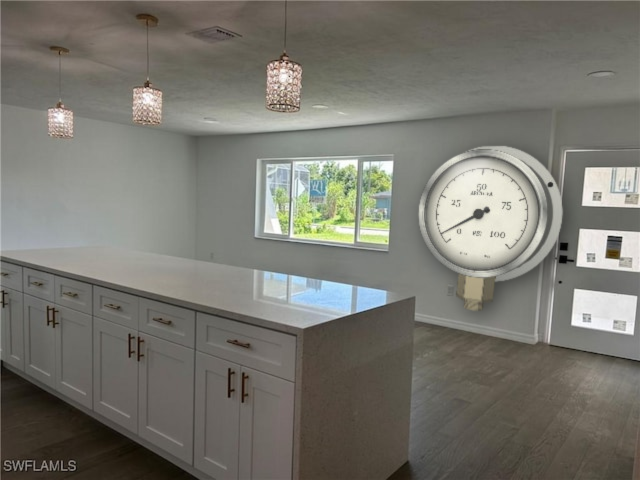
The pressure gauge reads 5 psi
